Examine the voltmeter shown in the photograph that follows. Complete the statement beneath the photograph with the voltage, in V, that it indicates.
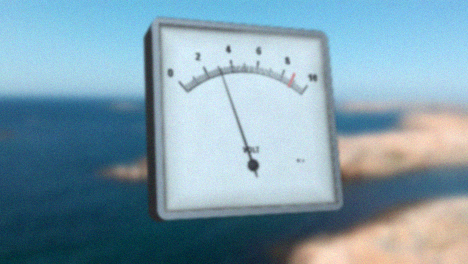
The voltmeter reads 3 V
